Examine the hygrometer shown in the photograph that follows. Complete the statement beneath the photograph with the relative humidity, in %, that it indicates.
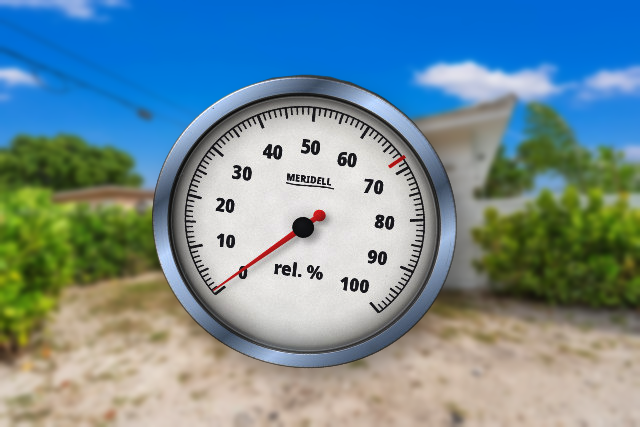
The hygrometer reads 1 %
